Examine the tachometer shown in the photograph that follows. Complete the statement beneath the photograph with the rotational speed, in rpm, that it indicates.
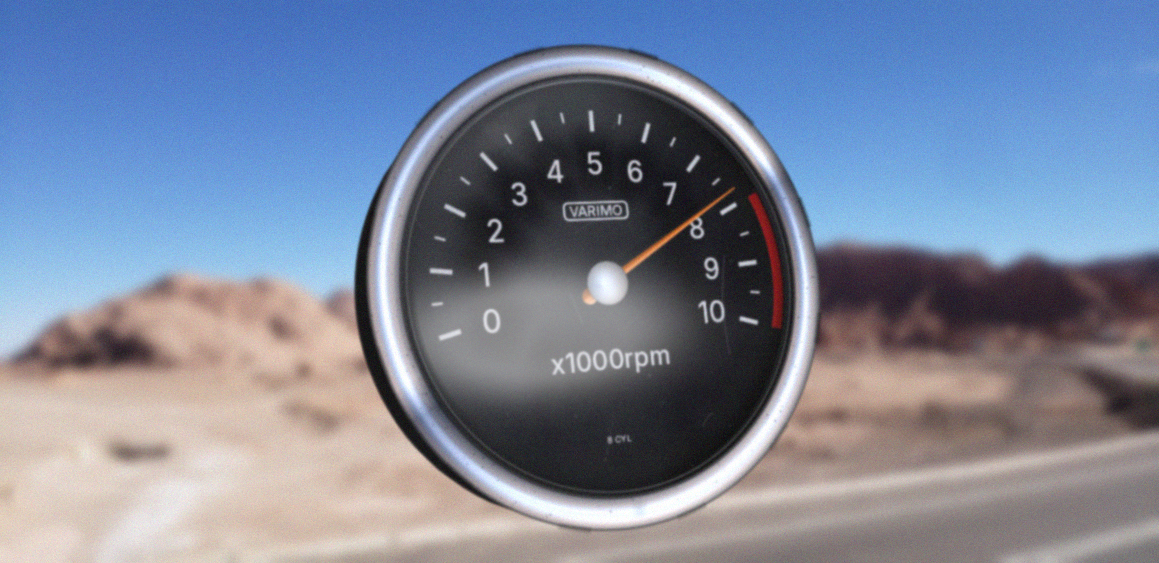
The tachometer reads 7750 rpm
